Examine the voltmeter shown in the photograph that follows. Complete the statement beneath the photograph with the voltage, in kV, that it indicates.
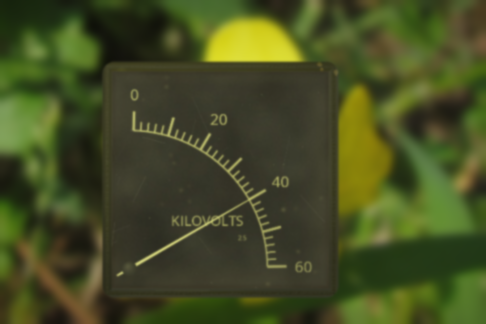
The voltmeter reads 40 kV
